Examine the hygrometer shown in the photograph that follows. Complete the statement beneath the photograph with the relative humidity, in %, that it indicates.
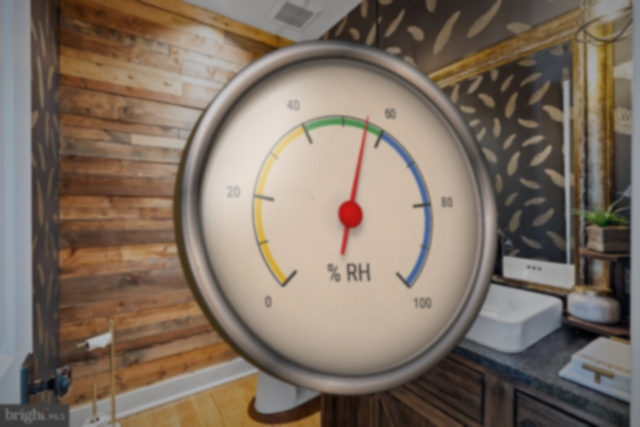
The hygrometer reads 55 %
